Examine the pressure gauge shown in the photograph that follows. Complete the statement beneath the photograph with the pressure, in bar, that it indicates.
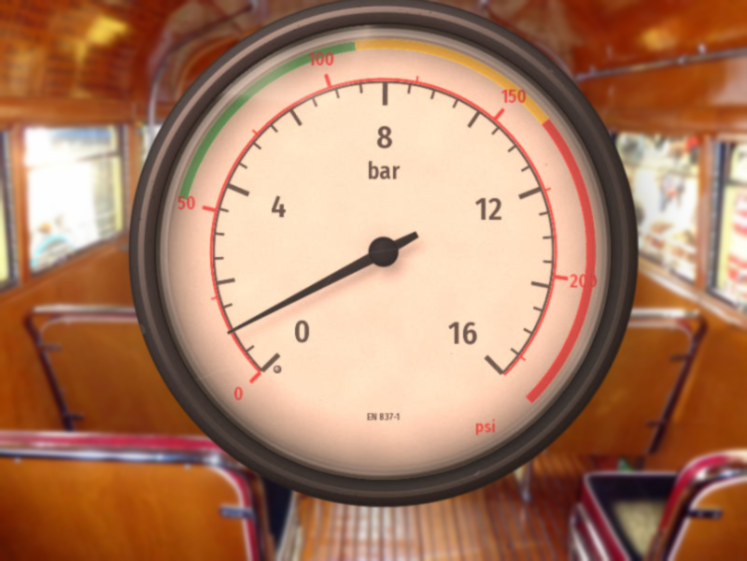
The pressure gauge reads 1 bar
